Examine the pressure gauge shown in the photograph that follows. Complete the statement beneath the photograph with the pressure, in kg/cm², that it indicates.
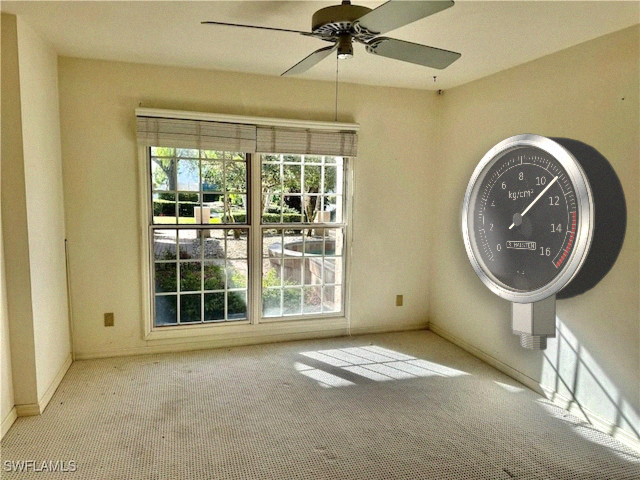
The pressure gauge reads 11 kg/cm²
